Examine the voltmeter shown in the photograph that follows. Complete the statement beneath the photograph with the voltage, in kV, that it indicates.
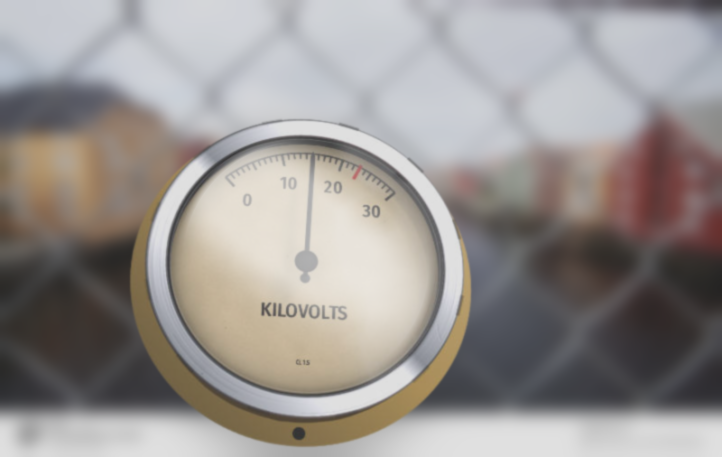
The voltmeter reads 15 kV
